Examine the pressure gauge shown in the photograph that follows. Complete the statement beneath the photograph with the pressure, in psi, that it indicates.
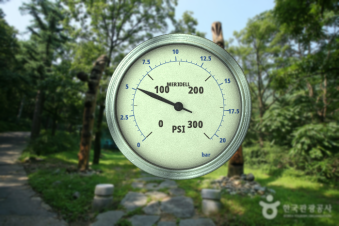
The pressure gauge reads 75 psi
